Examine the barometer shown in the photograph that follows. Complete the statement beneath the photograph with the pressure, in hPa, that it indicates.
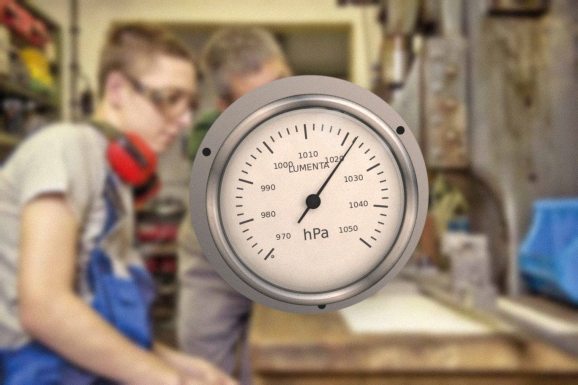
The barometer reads 1022 hPa
